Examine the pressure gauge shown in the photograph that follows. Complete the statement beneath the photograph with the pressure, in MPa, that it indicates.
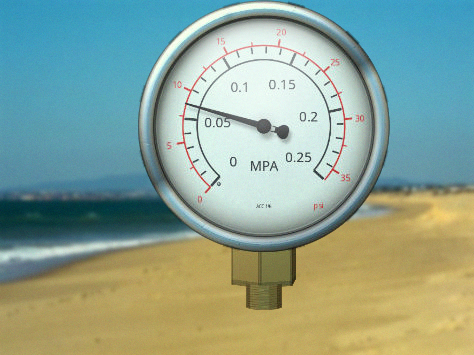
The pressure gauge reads 0.06 MPa
